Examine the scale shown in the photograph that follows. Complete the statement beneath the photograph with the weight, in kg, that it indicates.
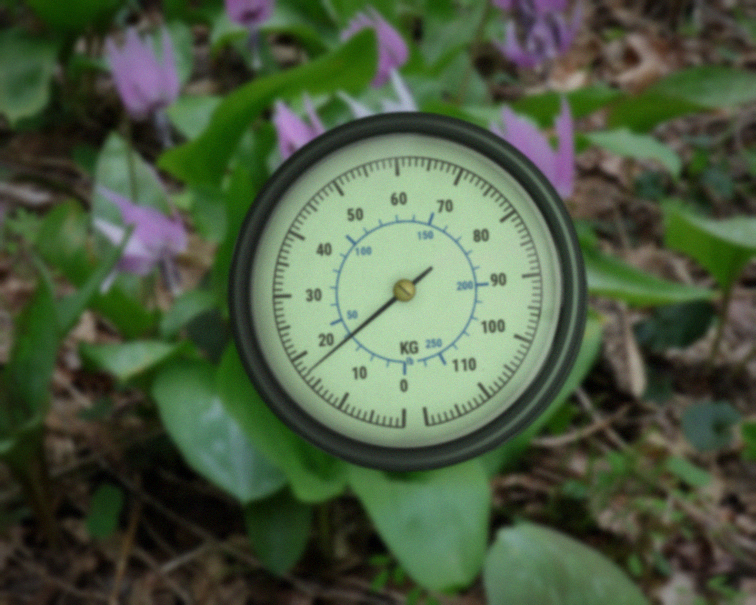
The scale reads 17 kg
